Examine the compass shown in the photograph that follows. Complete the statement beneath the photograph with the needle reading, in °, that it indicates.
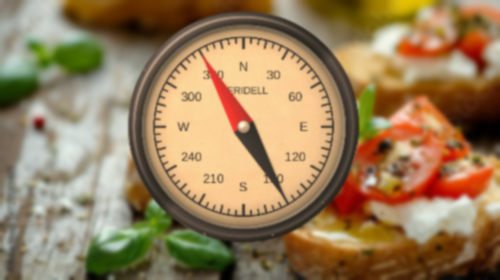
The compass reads 330 °
